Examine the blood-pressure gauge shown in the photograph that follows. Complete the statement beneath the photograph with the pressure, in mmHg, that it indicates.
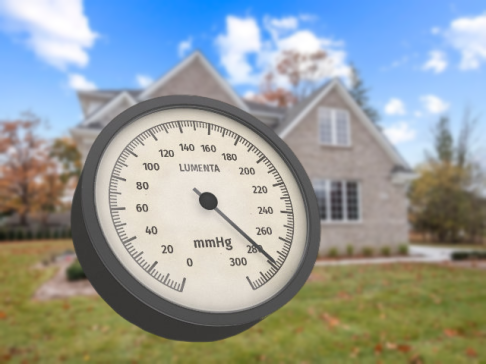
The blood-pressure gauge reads 280 mmHg
